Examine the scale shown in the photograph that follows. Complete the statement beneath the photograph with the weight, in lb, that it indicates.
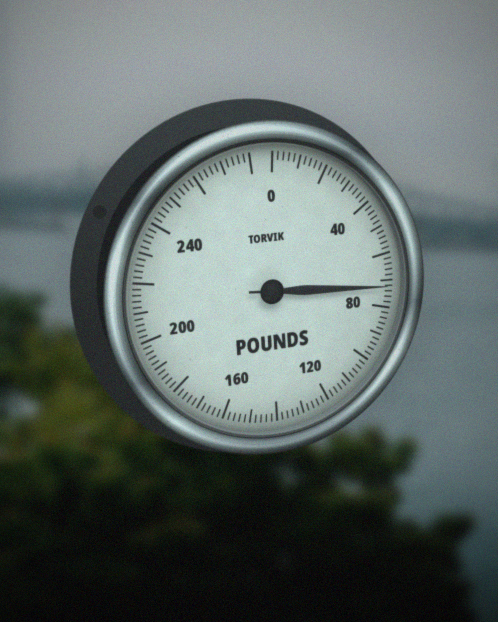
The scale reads 72 lb
